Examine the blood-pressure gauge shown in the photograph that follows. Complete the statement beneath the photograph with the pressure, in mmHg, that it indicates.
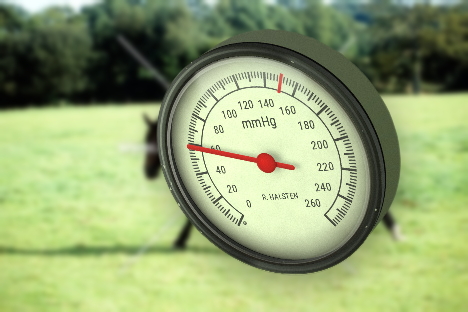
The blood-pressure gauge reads 60 mmHg
